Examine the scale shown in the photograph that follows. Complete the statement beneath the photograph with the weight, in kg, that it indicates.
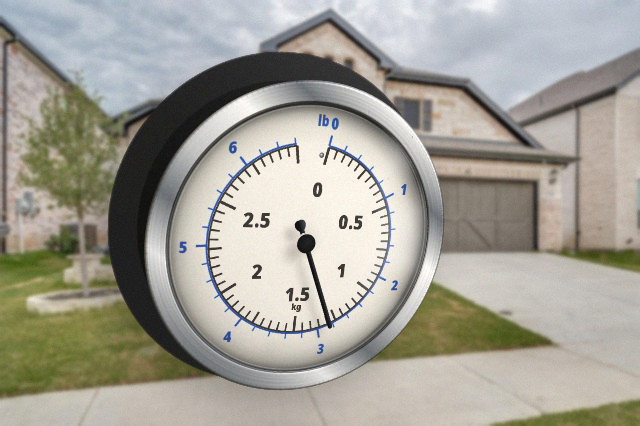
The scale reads 1.3 kg
